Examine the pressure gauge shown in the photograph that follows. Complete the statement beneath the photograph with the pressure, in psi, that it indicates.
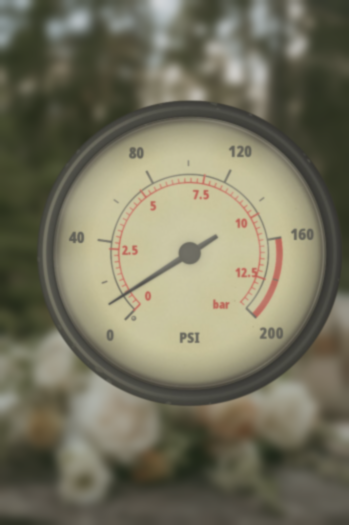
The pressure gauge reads 10 psi
